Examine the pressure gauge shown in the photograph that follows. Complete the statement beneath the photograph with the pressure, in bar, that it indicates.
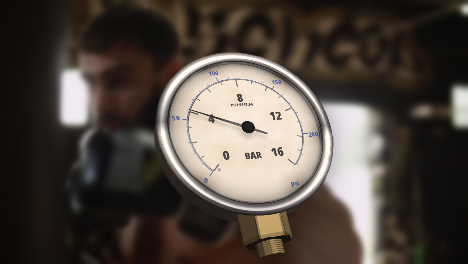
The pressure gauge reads 4 bar
